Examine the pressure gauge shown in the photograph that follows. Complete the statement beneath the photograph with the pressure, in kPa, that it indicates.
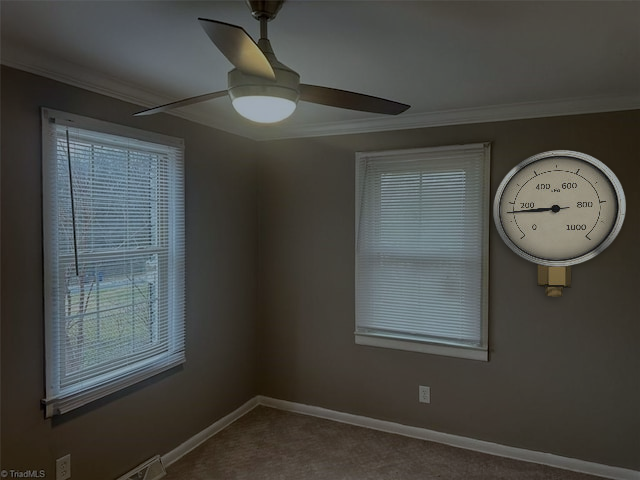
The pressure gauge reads 150 kPa
